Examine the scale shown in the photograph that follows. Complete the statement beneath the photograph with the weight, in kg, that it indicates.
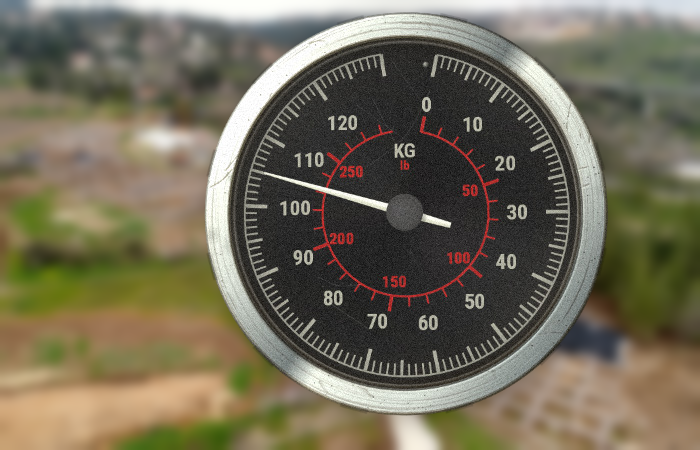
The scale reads 105 kg
